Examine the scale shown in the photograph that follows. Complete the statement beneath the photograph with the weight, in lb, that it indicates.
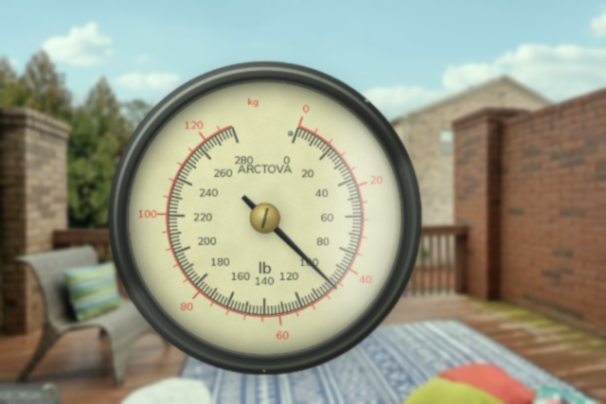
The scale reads 100 lb
